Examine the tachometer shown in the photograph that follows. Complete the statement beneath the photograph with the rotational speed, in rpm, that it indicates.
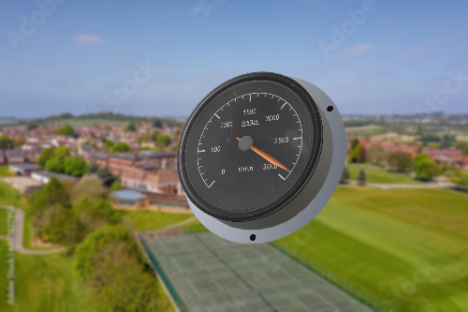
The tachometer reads 2900 rpm
